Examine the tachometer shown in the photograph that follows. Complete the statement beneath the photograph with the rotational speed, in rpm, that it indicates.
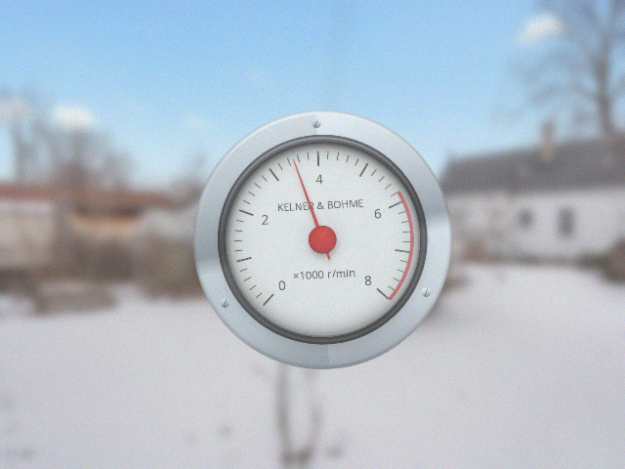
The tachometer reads 3500 rpm
